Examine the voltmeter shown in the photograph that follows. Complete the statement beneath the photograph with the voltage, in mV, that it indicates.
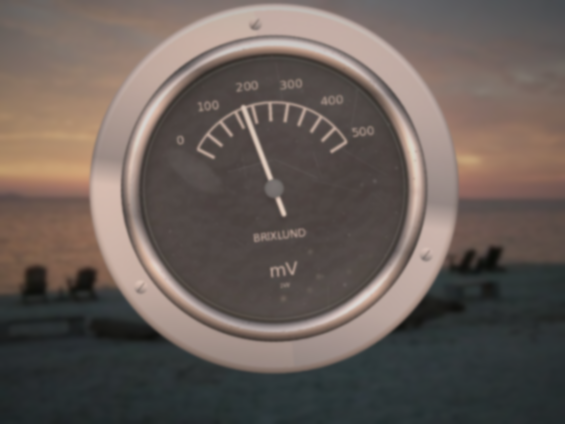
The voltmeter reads 175 mV
